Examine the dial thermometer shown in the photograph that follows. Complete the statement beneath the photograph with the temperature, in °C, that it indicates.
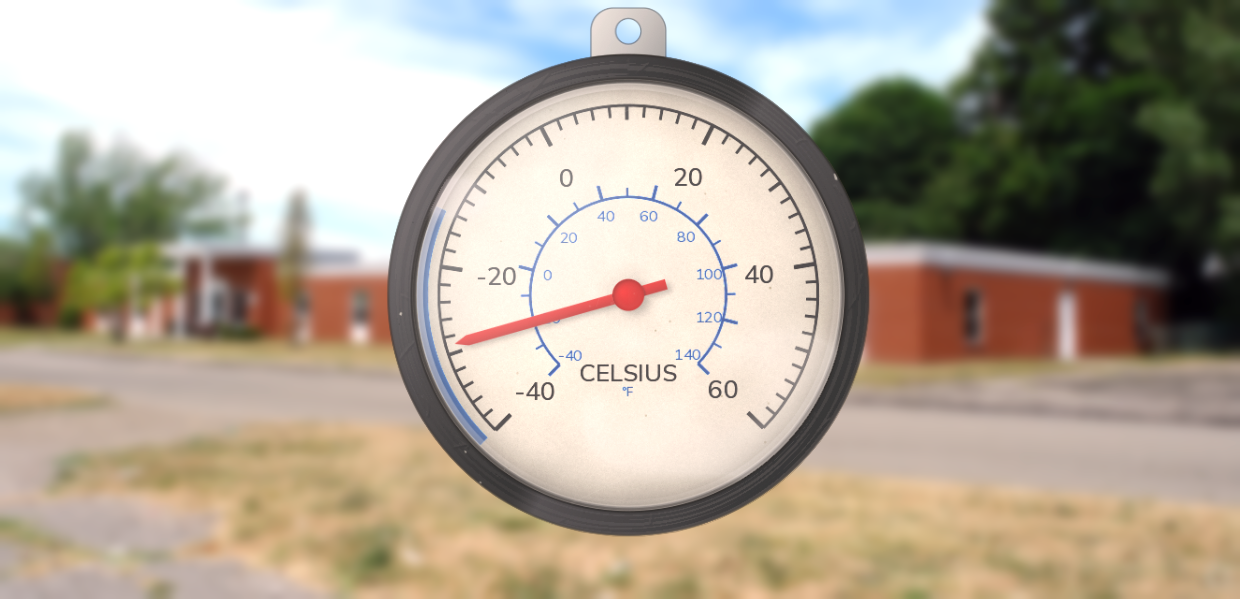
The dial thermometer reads -29 °C
